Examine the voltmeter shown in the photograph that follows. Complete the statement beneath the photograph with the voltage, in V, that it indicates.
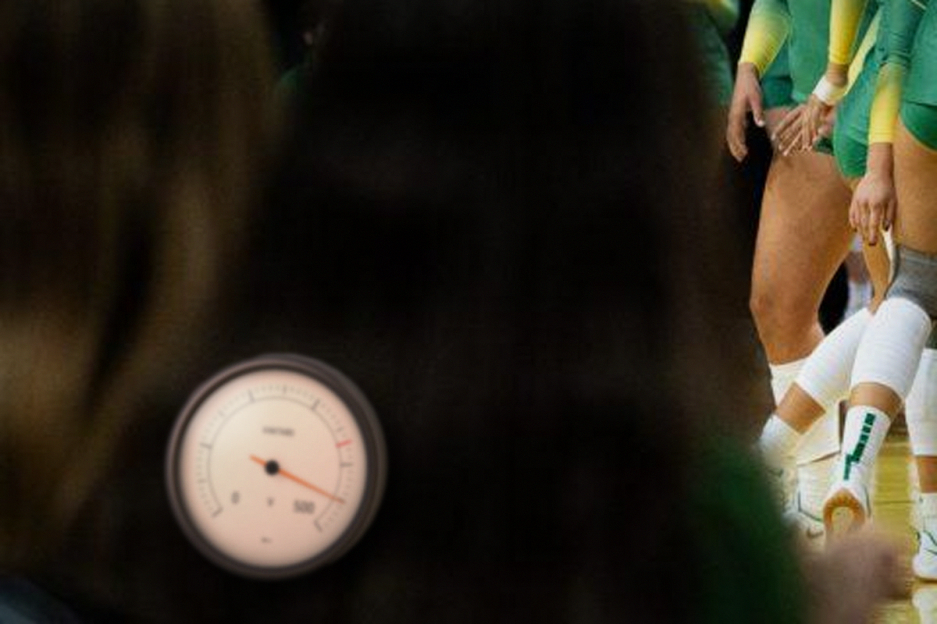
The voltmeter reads 450 V
